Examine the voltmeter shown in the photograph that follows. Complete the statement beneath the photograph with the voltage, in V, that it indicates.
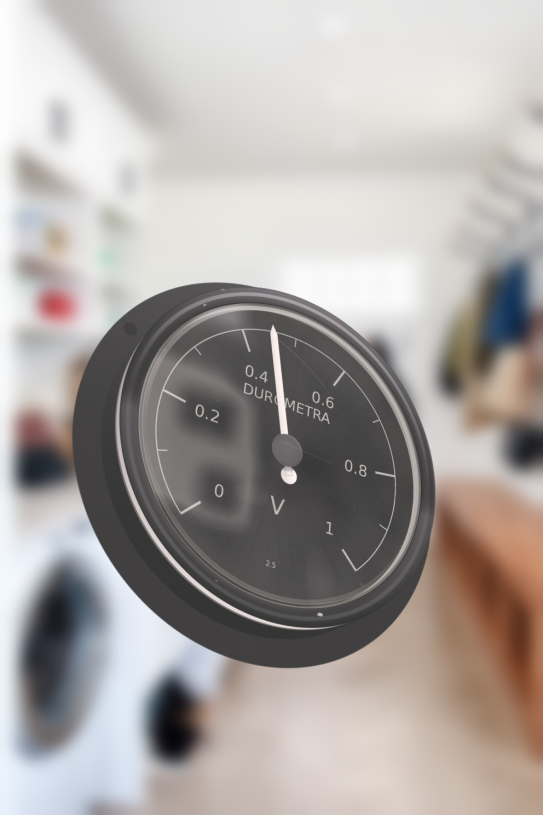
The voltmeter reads 0.45 V
